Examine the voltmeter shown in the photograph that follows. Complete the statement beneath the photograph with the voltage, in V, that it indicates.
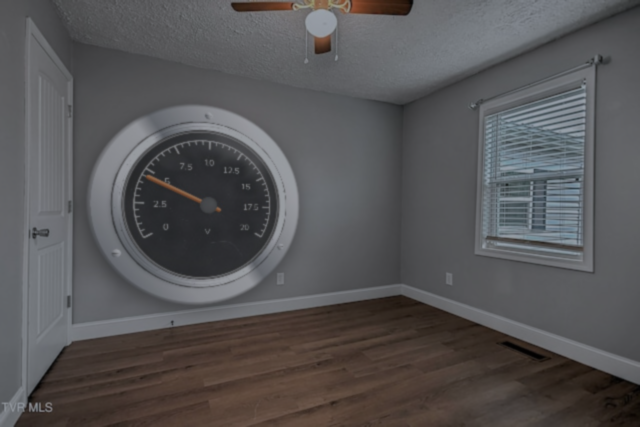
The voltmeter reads 4.5 V
